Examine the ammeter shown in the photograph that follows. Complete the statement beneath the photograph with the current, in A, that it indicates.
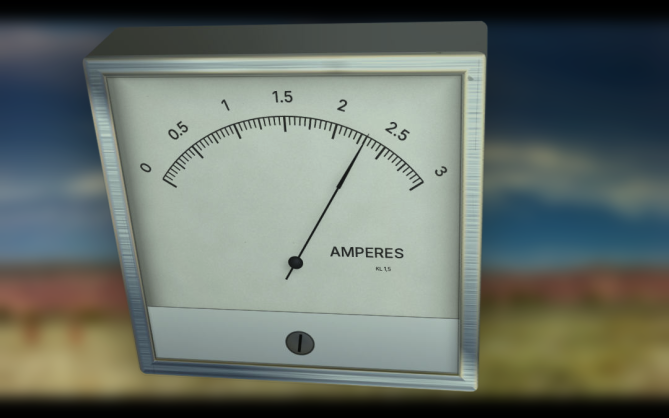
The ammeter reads 2.3 A
